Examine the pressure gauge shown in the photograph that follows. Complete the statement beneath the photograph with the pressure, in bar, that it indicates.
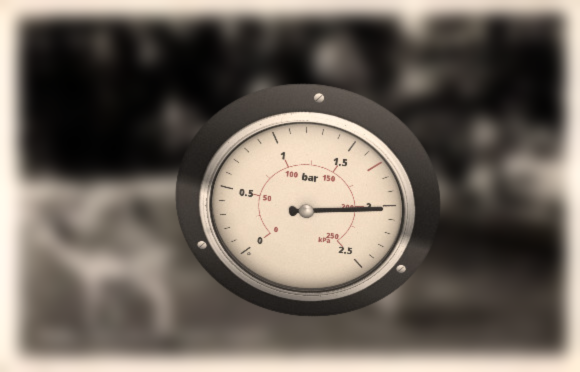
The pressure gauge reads 2 bar
